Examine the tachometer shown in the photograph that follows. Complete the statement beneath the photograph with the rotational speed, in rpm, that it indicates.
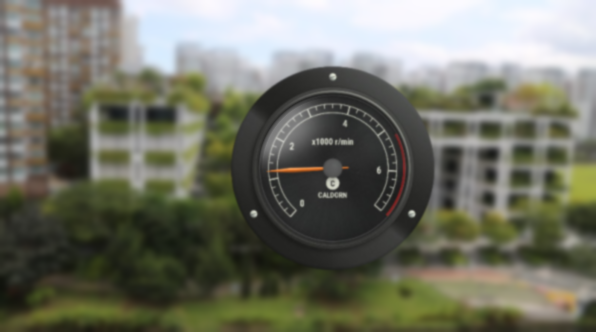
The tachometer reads 1200 rpm
